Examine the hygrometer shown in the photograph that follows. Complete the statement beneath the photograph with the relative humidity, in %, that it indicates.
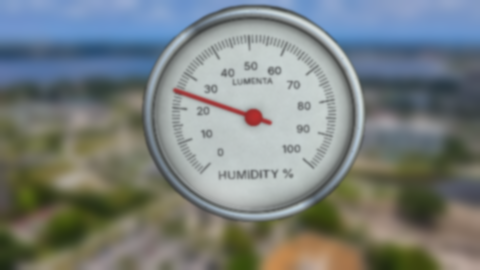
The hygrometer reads 25 %
